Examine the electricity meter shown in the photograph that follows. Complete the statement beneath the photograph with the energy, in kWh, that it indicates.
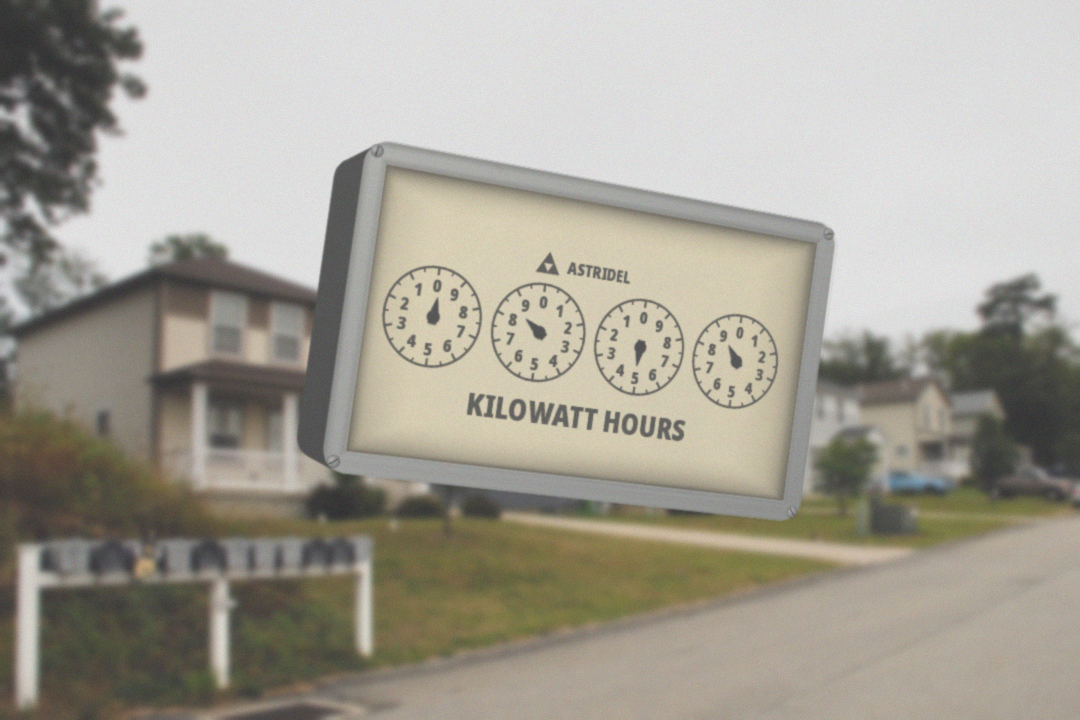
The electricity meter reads 9849 kWh
